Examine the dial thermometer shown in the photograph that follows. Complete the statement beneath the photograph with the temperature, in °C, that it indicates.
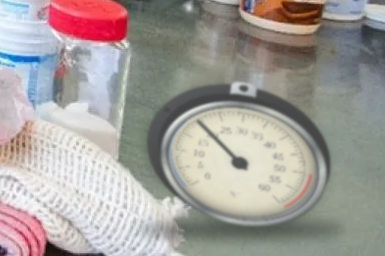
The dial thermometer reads 20 °C
